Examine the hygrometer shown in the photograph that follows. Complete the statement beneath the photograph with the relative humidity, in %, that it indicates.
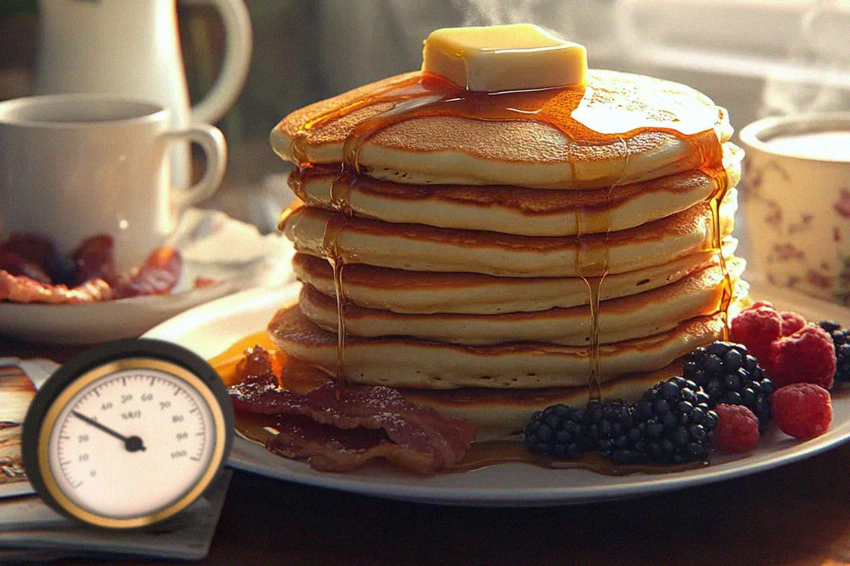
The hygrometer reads 30 %
